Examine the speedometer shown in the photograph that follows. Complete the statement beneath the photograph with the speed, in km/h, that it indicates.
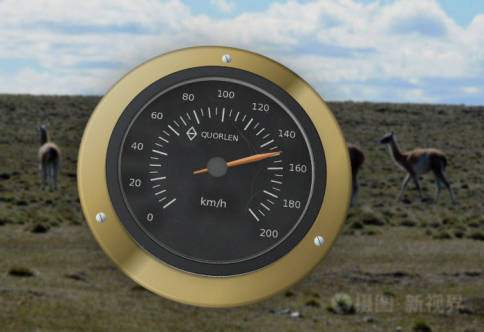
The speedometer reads 150 km/h
